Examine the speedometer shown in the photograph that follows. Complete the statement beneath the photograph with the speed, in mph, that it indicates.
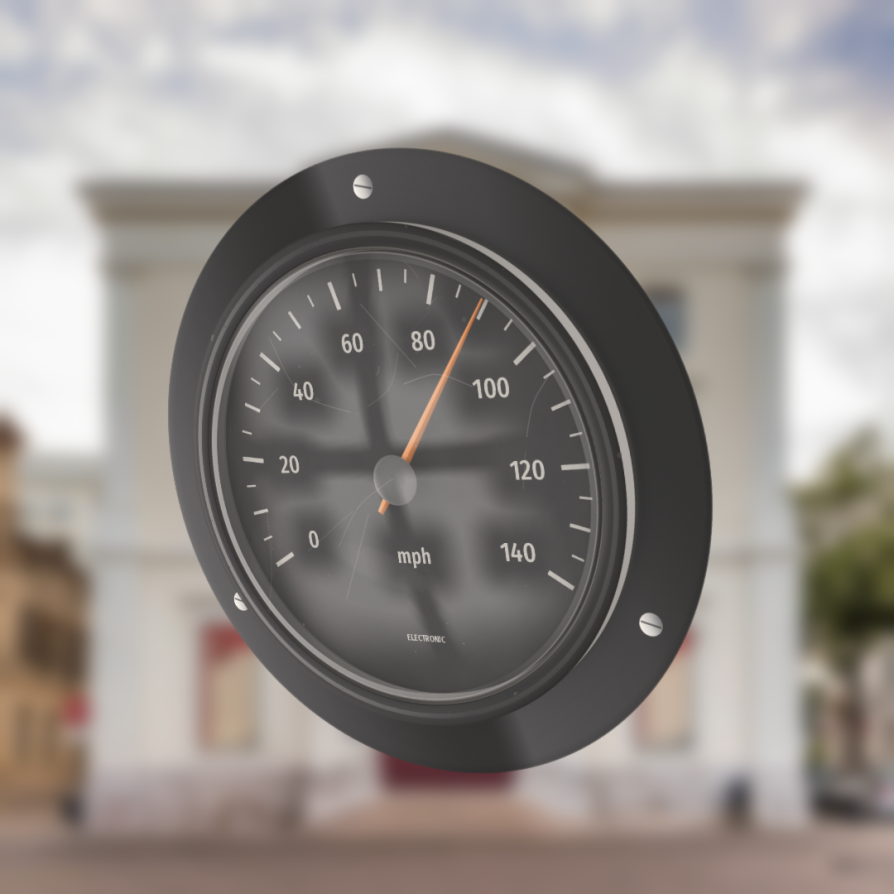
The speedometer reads 90 mph
